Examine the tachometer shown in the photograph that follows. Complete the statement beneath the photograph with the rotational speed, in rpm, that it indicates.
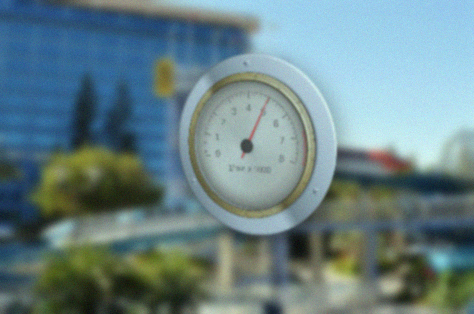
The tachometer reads 5000 rpm
